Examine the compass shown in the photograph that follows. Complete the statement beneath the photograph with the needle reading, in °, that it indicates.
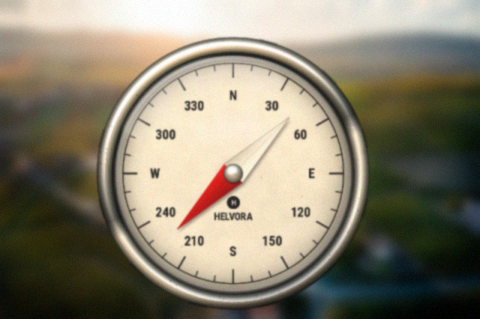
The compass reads 225 °
